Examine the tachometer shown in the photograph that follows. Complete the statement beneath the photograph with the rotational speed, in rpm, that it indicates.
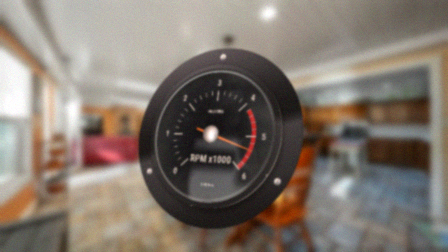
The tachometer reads 5400 rpm
